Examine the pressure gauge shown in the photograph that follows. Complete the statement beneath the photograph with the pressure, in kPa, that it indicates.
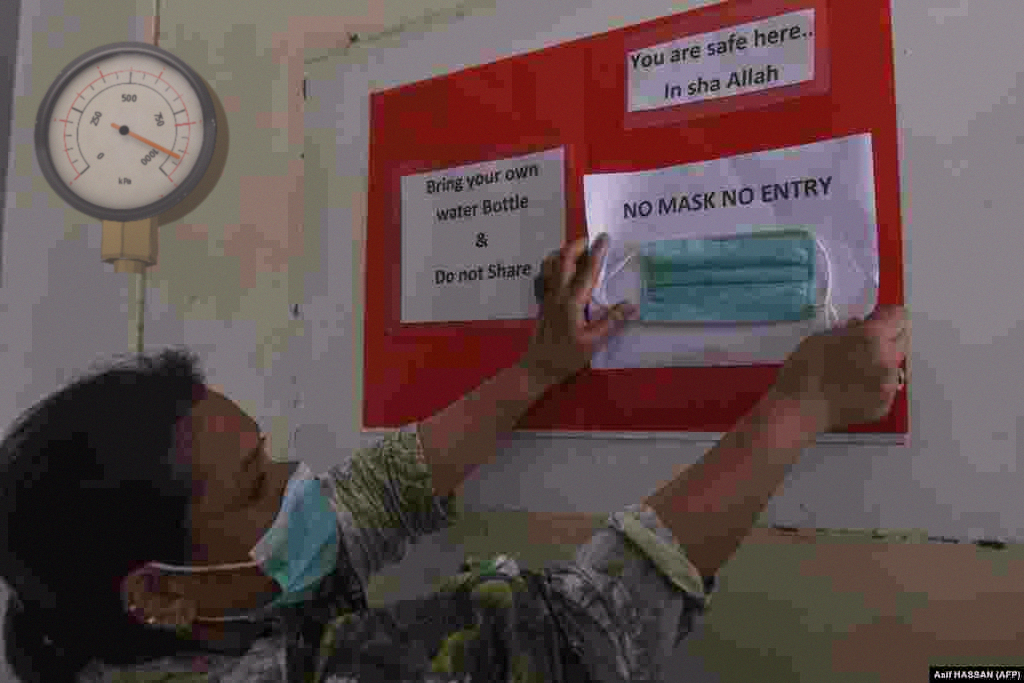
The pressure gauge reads 925 kPa
